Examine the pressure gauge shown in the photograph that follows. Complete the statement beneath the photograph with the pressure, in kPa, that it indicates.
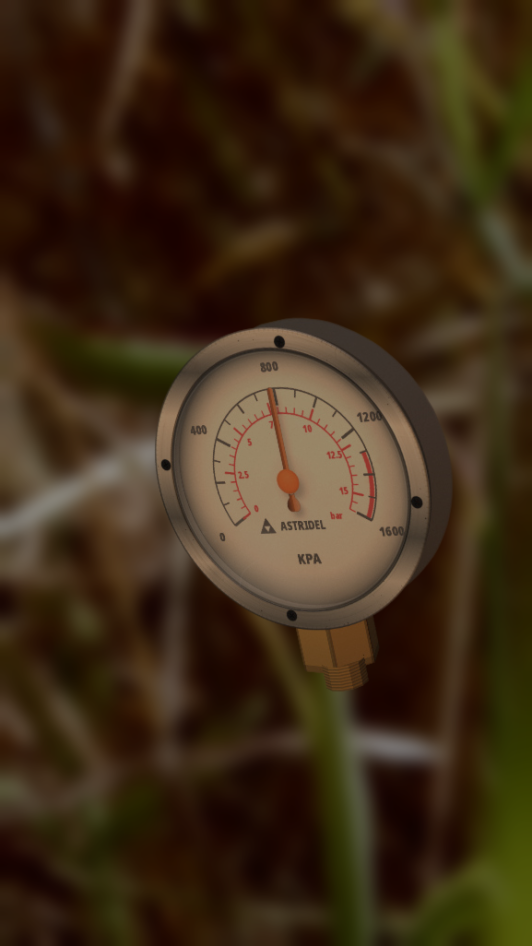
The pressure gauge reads 800 kPa
